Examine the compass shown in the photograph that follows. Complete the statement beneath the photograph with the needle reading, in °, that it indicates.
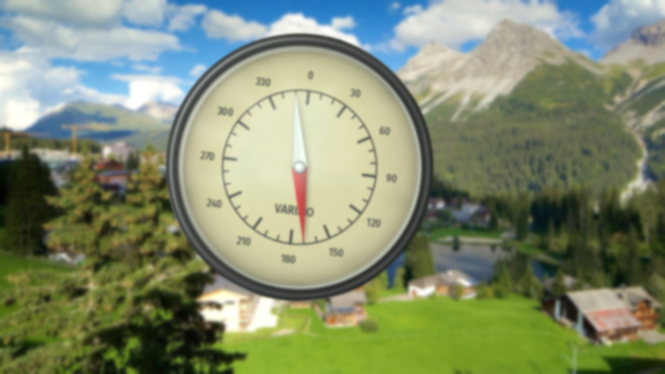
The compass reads 170 °
